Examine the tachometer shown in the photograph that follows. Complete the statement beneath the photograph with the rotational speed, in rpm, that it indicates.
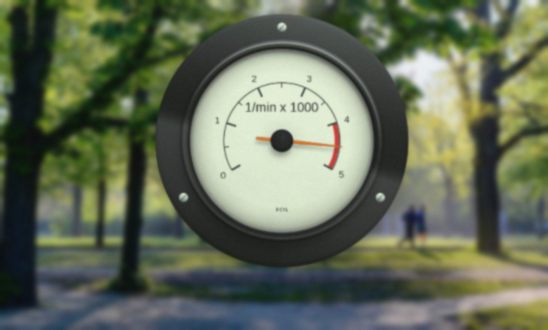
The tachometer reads 4500 rpm
